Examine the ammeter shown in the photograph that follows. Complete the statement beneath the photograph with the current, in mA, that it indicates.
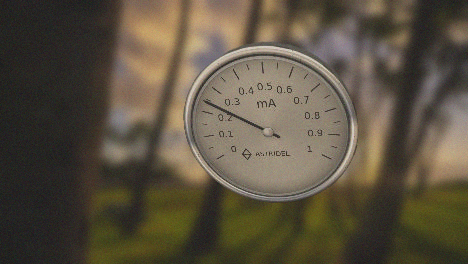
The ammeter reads 0.25 mA
